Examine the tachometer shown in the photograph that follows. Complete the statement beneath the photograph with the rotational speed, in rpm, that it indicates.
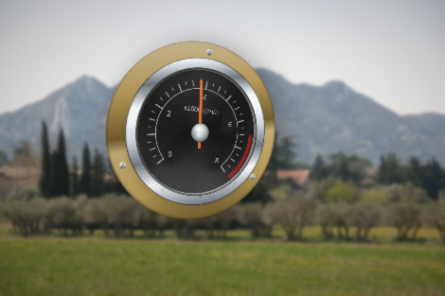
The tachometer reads 3750 rpm
